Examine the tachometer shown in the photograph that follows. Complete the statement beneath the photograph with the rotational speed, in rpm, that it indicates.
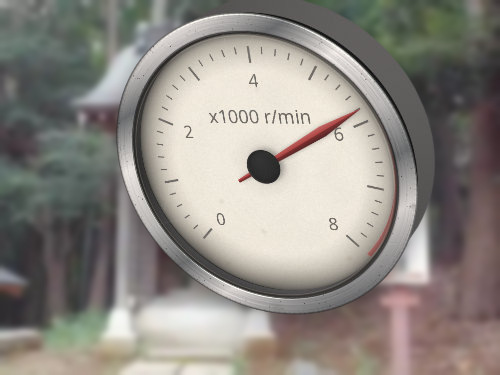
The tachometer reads 5800 rpm
